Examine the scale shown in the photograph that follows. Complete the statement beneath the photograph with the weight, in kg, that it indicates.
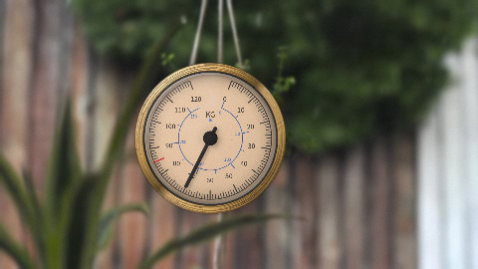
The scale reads 70 kg
